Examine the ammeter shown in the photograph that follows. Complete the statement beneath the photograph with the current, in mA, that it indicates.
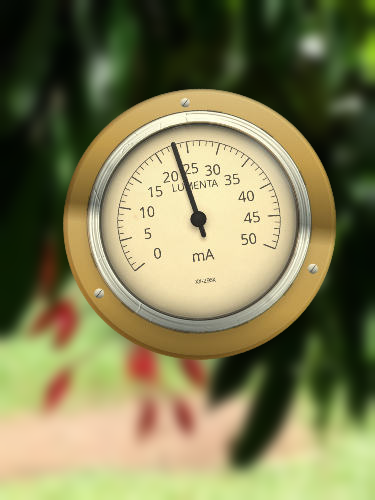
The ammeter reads 23 mA
